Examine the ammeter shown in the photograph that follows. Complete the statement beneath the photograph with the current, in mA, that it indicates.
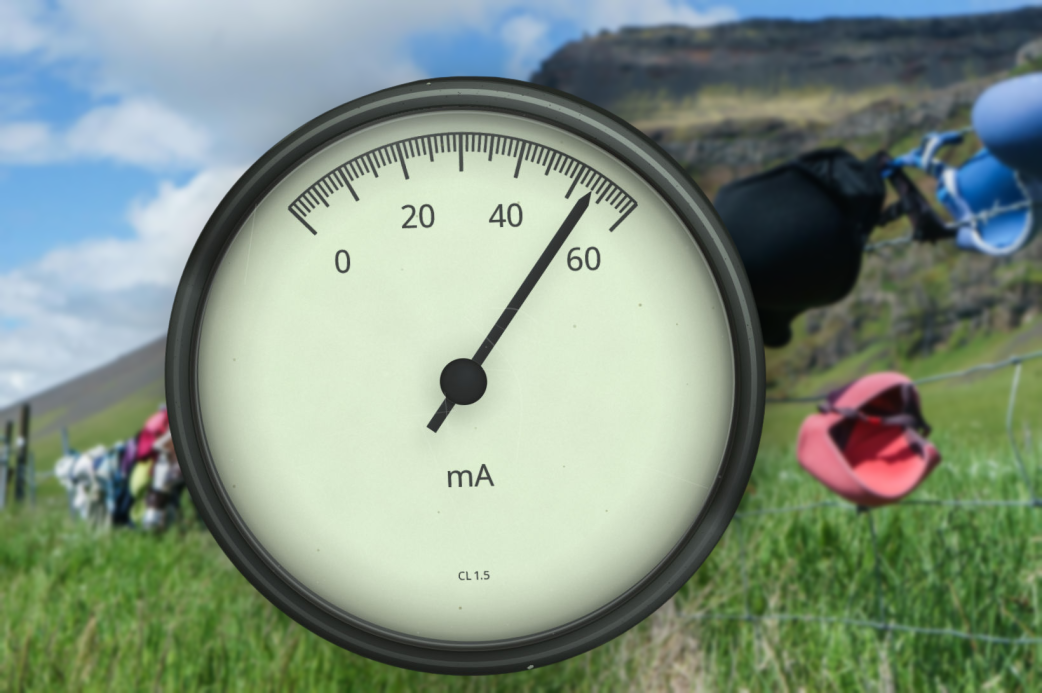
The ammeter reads 53 mA
